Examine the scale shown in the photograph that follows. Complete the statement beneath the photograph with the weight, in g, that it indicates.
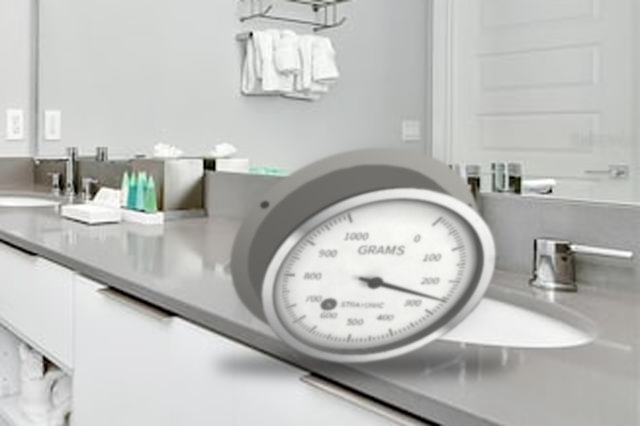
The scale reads 250 g
